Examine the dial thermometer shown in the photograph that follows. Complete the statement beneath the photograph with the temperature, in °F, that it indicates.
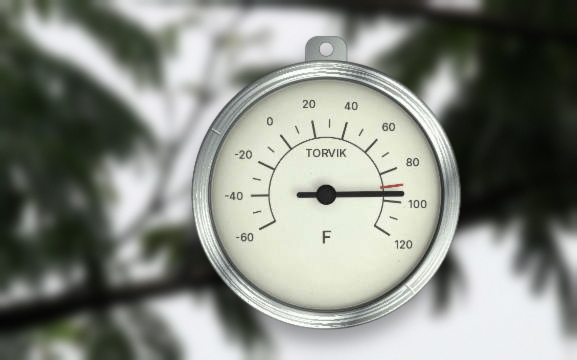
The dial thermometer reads 95 °F
